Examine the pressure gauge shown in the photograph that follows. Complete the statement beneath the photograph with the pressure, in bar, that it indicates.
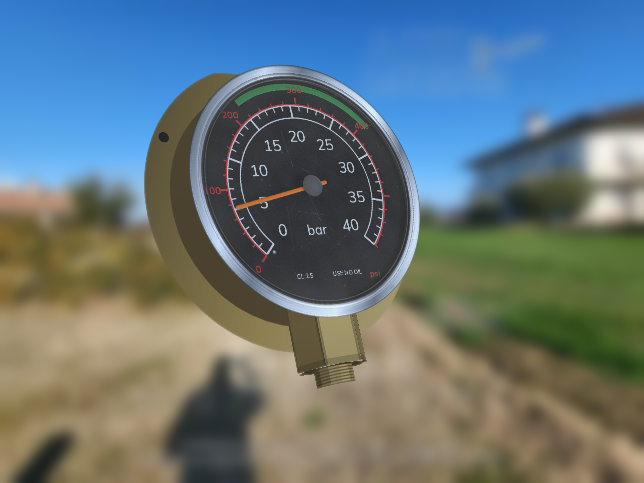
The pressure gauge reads 5 bar
